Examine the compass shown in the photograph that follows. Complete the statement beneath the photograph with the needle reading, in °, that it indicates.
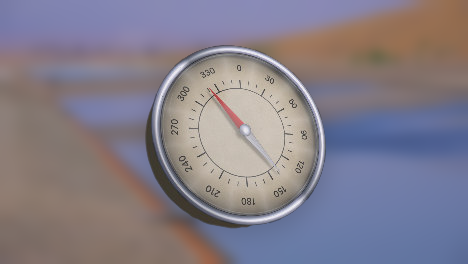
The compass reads 320 °
